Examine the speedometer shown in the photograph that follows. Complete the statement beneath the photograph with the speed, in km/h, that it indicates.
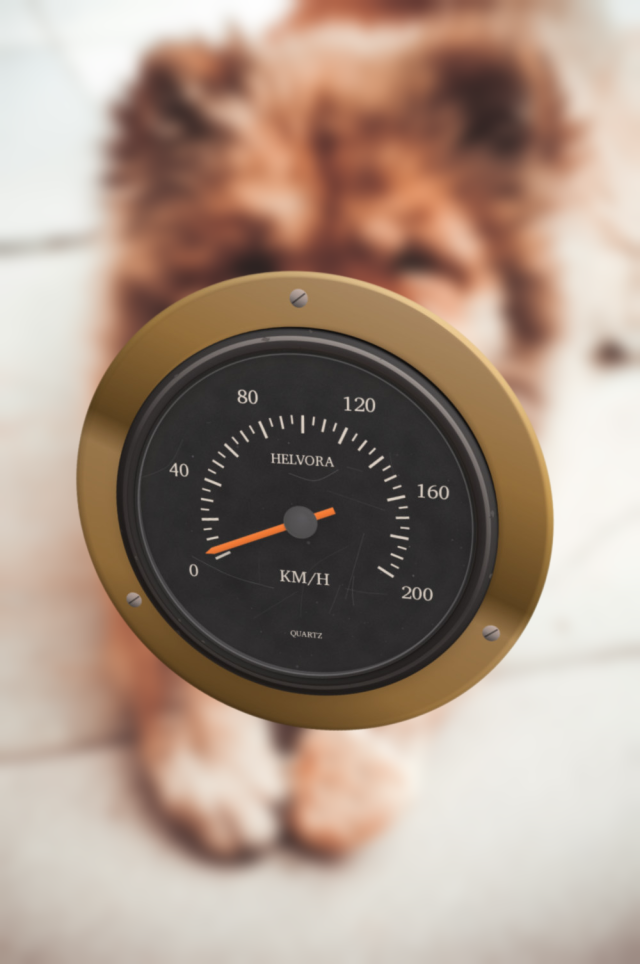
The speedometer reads 5 km/h
